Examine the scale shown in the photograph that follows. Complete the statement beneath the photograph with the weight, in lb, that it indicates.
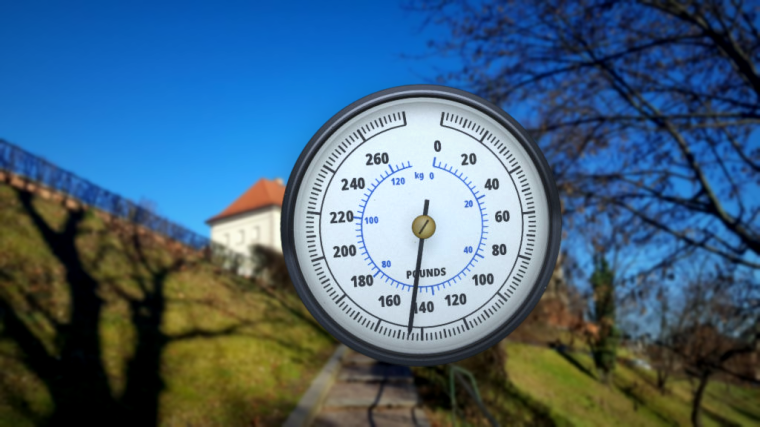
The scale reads 146 lb
